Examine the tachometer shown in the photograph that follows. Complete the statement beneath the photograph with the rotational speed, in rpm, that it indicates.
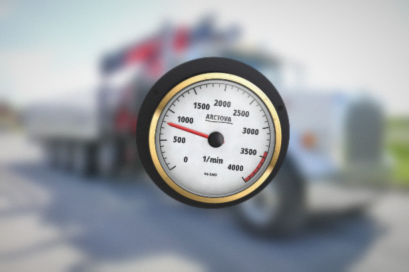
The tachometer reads 800 rpm
